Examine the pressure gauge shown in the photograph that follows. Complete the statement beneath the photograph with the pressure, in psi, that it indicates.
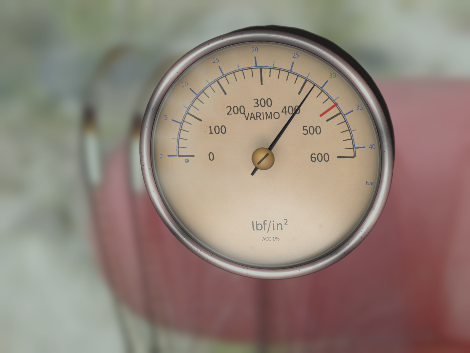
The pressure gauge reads 420 psi
